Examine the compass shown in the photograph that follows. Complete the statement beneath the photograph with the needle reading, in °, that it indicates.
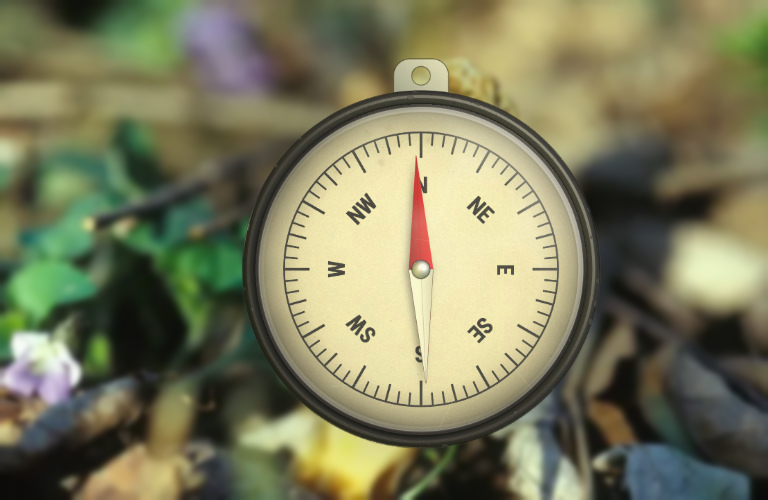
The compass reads 357.5 °
